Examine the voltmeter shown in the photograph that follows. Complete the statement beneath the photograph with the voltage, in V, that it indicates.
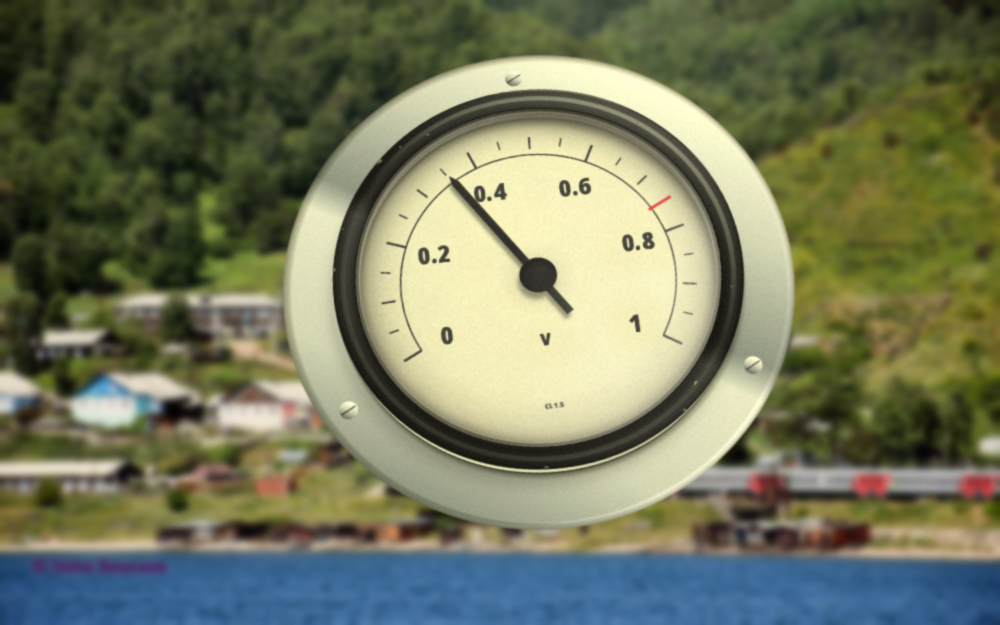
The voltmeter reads 0.35 V
